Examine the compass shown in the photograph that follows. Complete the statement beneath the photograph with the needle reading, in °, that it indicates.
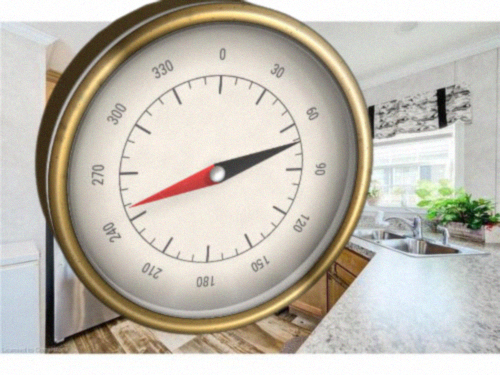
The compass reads 250 °
